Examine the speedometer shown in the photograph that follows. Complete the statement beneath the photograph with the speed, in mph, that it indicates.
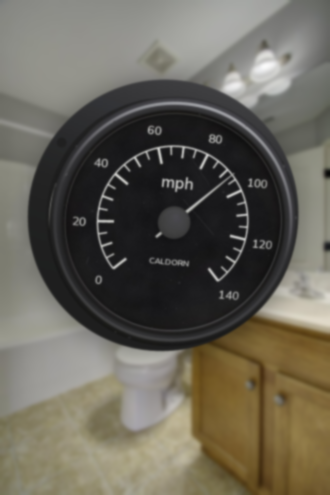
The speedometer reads 92.5 mph
